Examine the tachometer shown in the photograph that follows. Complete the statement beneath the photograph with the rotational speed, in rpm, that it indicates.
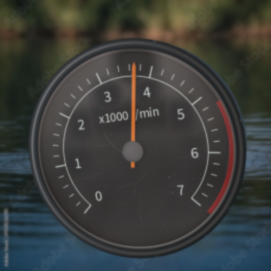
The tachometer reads 3700 rpm
